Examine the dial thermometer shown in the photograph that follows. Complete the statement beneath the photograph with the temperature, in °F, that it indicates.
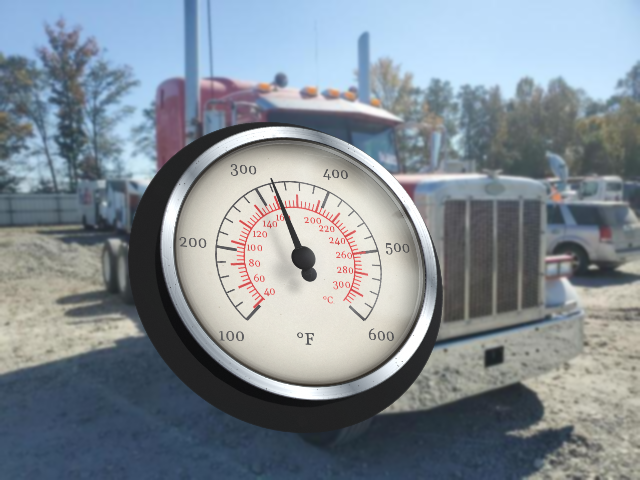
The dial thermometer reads 320 °F
